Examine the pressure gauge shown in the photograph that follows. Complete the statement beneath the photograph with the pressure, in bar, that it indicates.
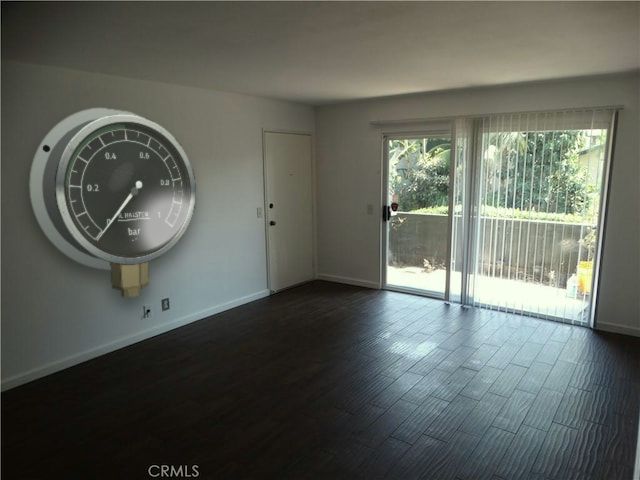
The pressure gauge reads 0 bar
